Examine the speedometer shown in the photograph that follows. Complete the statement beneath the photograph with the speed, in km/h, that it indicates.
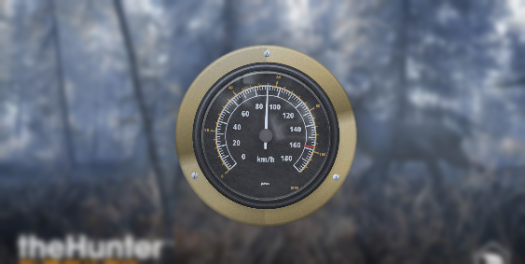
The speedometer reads 90 km/h
